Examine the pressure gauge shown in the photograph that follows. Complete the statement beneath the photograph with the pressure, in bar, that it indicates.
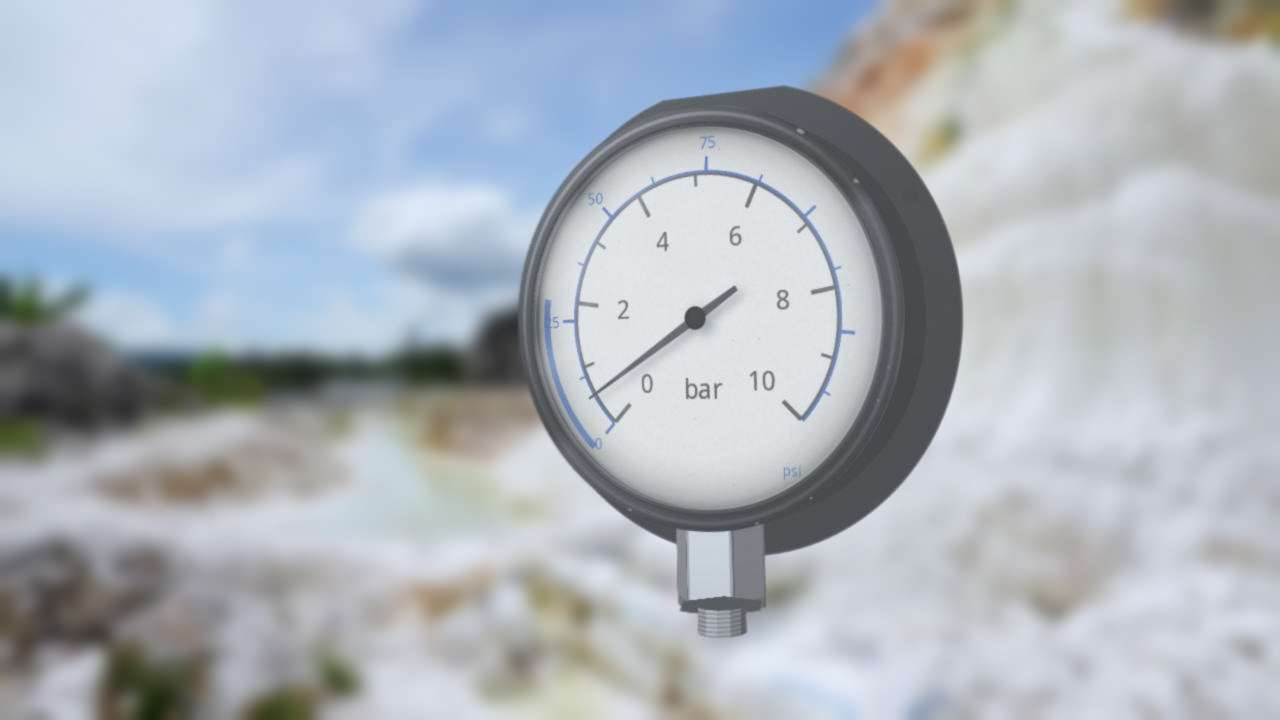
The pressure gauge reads 0.5 bar
